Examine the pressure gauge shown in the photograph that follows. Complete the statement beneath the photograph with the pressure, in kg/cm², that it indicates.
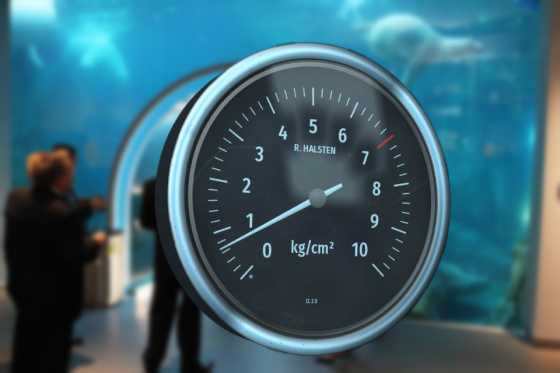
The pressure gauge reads 0.7 kg/cm²
